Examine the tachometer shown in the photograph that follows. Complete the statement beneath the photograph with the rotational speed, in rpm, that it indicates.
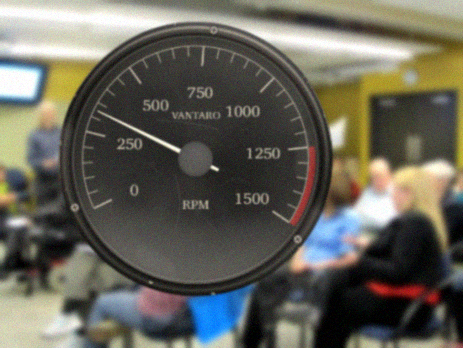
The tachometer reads 325 rpm
